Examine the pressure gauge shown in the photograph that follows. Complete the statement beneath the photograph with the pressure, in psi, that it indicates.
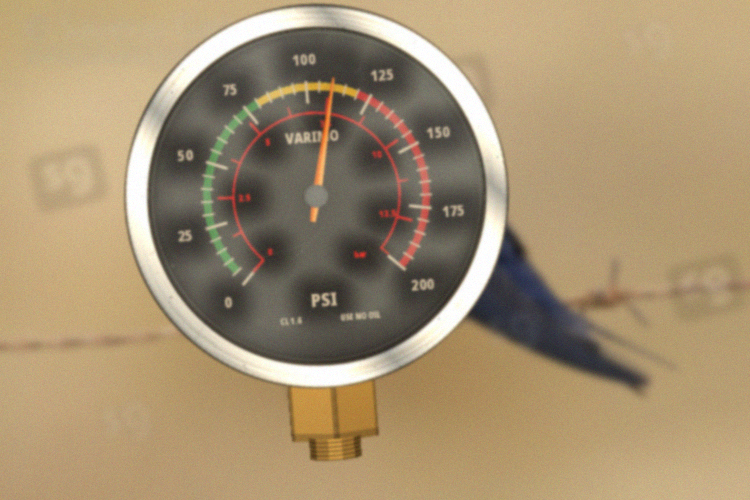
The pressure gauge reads 110 psi
